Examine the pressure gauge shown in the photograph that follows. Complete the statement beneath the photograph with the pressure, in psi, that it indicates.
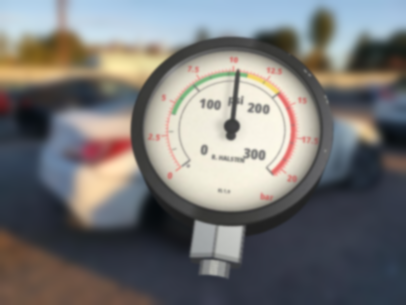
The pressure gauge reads 150 psi
